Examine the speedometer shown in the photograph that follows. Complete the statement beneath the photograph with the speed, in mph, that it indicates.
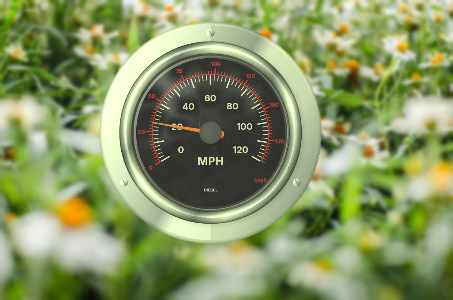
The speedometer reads 20 mph
